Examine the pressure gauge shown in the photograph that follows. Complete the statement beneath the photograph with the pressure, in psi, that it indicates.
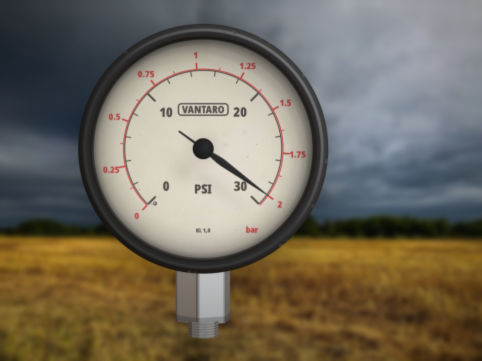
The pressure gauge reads 29 psi
